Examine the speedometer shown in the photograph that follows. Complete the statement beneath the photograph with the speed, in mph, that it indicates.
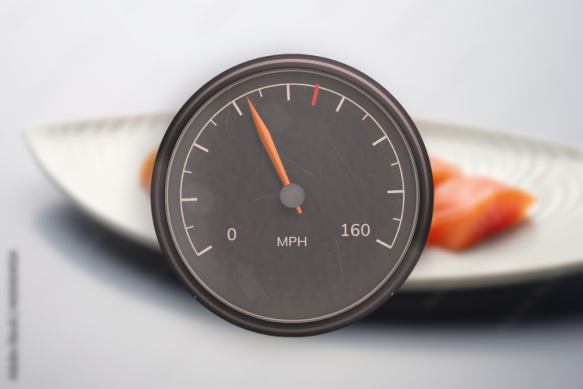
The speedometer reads 65 mph
